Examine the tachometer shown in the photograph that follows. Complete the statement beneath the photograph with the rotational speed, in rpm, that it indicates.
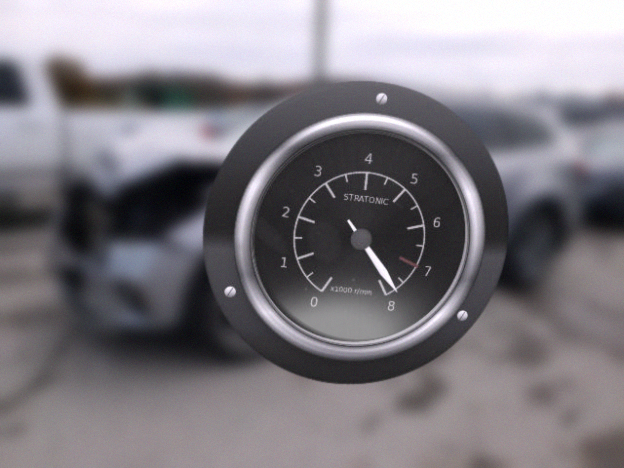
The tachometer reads 7750 rpm
